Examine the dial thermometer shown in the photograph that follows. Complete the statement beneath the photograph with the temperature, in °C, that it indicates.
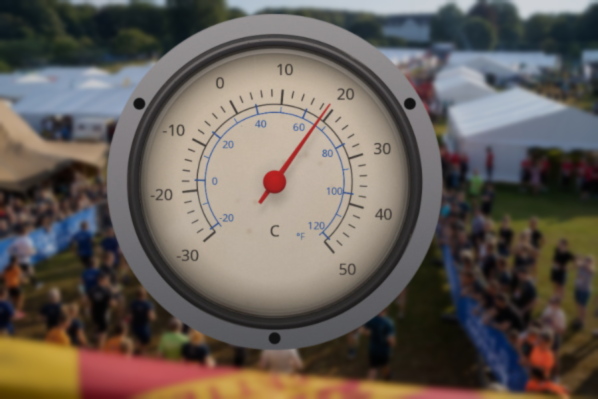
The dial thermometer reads 19 °C
